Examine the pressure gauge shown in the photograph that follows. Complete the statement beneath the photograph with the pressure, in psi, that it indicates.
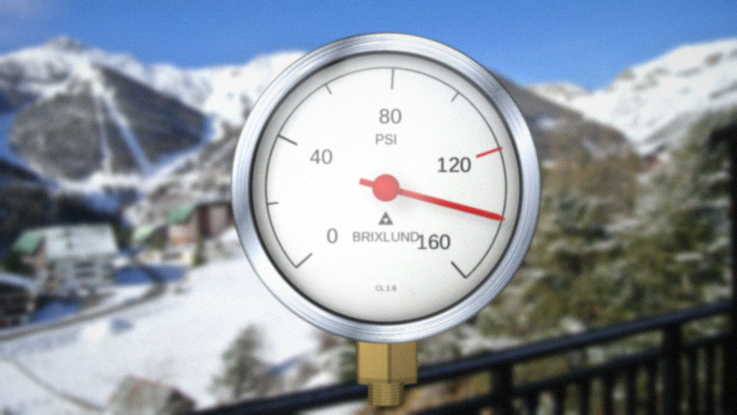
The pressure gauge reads 140 psi
